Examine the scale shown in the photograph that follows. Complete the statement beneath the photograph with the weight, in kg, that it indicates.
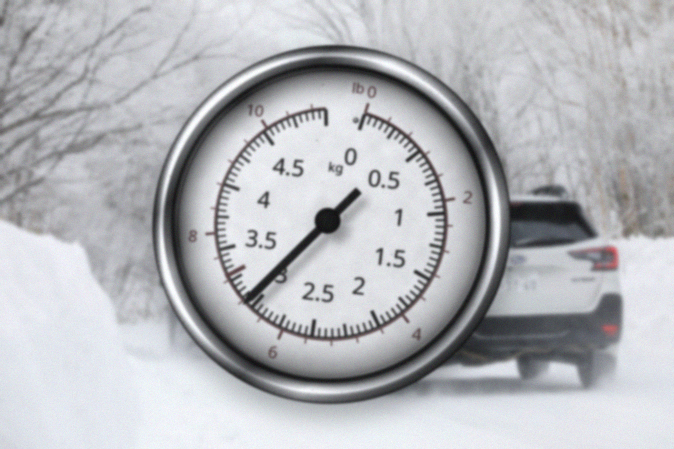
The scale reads 3.05 kg
